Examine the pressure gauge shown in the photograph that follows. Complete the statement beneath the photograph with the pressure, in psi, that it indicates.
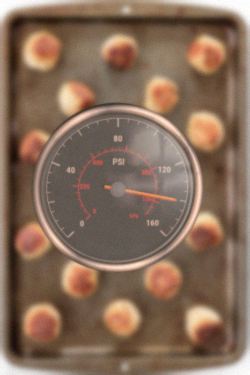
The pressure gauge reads 140 psi
